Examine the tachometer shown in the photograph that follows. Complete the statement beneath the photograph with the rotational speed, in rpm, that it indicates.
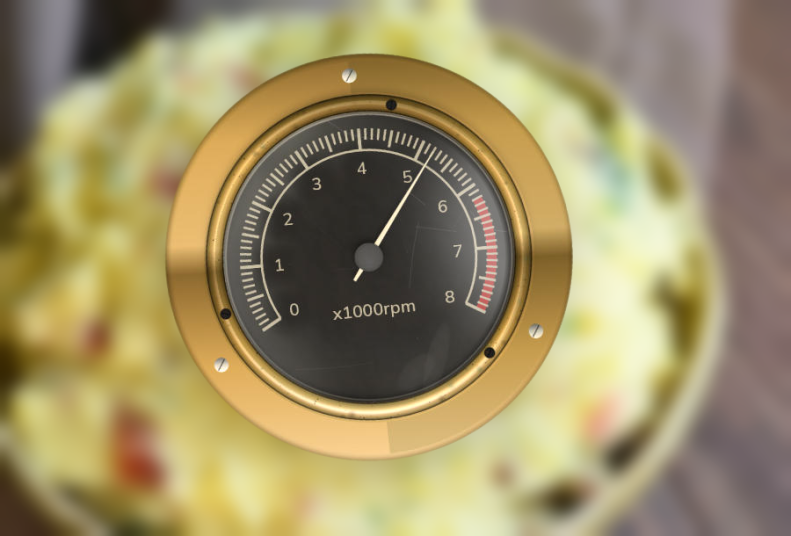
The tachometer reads 5200 rpm
